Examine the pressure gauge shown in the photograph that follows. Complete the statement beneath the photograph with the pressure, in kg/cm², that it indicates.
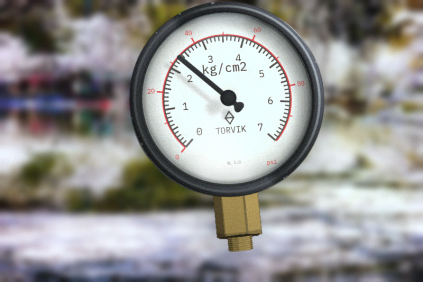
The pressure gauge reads 2.3 kg/cm²
